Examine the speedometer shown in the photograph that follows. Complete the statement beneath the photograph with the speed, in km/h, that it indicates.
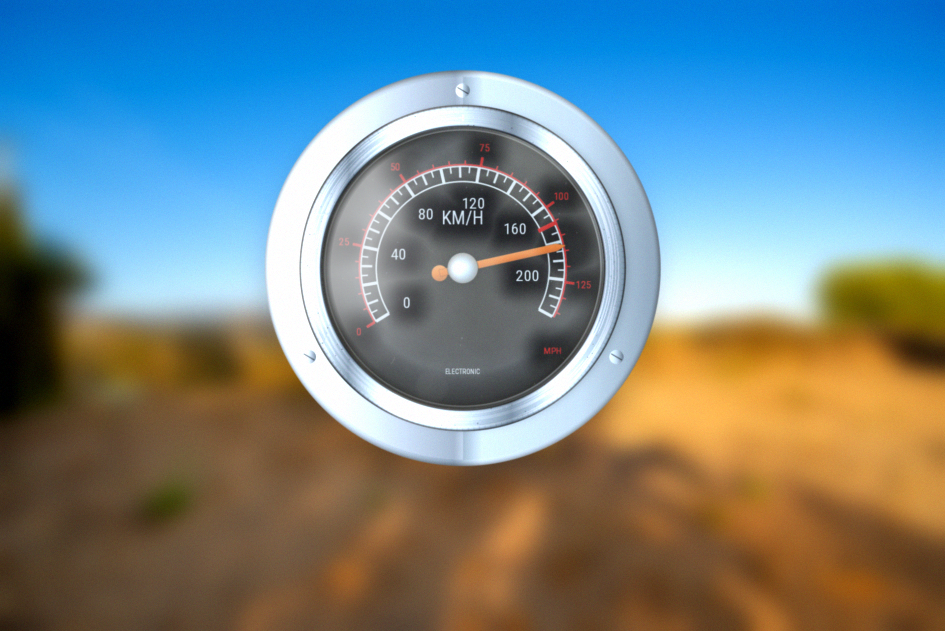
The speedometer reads 182.5 km/h
